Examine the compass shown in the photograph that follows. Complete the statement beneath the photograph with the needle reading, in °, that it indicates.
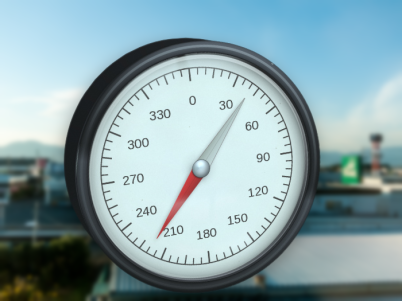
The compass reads 220 °
